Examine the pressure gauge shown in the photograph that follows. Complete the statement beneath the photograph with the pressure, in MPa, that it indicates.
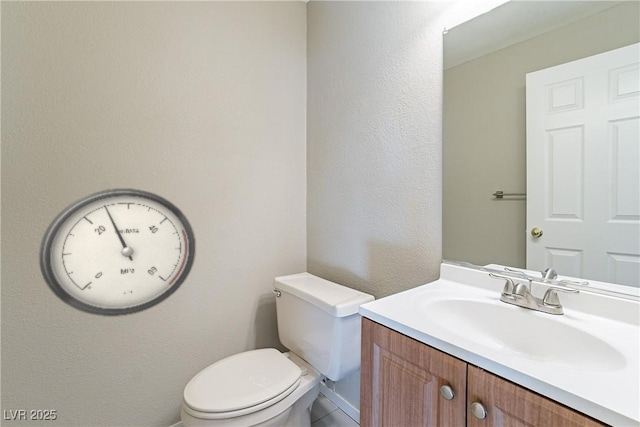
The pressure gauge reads 25 MPa
